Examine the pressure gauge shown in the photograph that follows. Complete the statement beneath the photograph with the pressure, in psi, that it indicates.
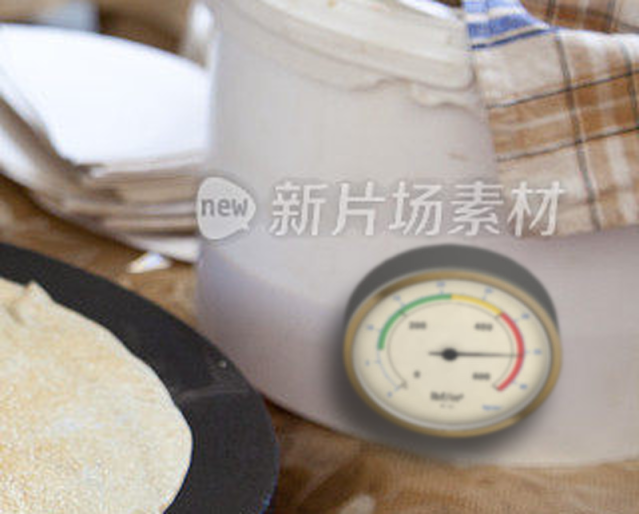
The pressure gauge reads 500 psi
